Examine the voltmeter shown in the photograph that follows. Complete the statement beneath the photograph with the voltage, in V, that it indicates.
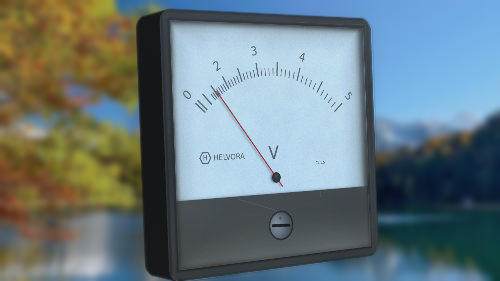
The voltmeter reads 1.5 V
